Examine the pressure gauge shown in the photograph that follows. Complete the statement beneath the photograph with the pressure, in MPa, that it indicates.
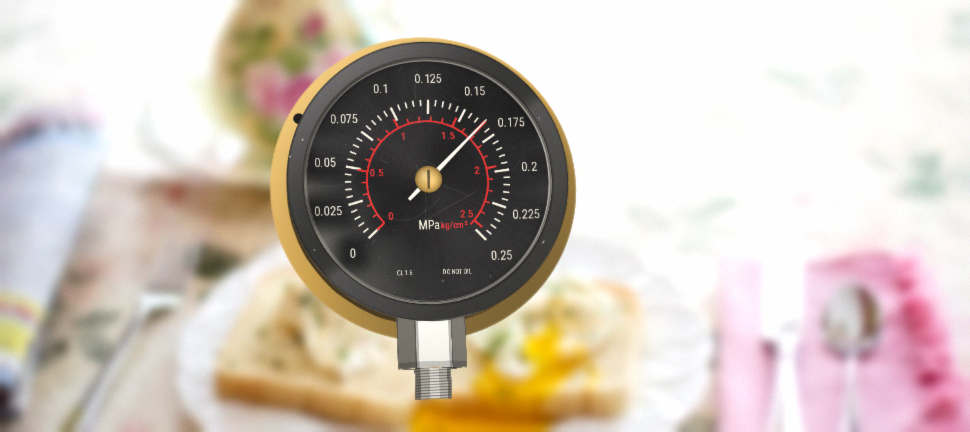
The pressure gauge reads 0.165 MPa
